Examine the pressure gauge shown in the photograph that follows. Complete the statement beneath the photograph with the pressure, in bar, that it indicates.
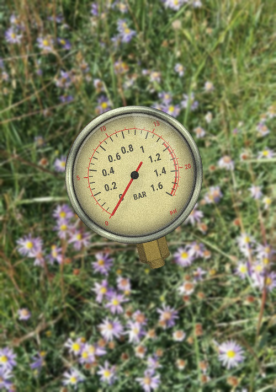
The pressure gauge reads 0 bar
